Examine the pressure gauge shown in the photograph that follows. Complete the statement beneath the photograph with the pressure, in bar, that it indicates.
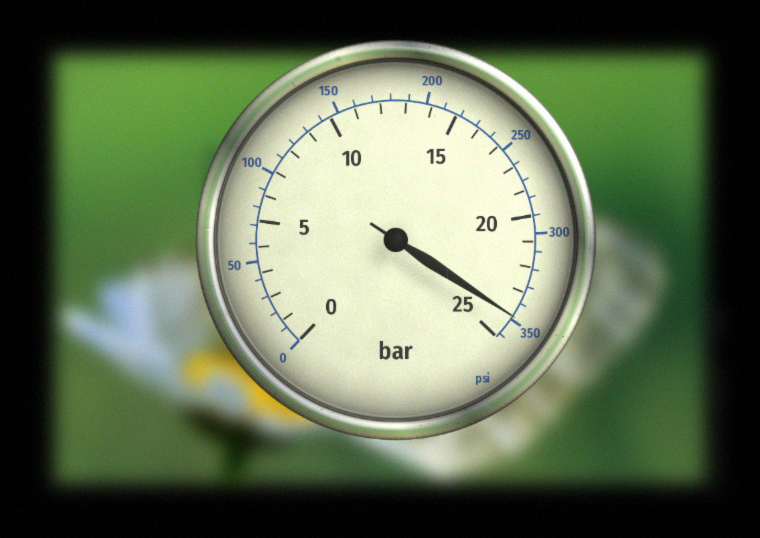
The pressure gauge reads 24 bar
